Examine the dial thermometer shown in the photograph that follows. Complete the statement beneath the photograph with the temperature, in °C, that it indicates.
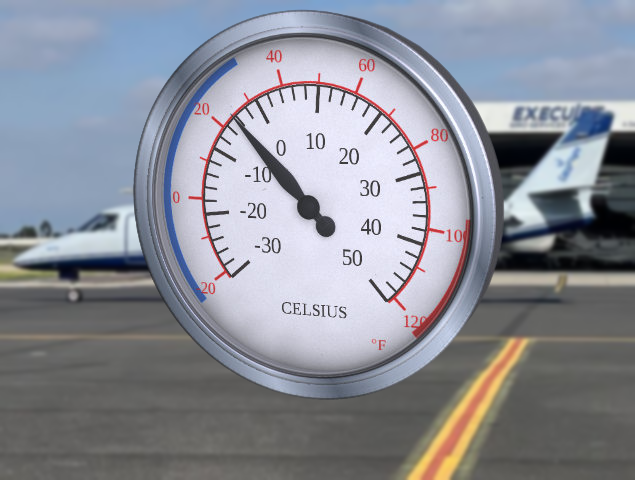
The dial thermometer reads -4 °C
